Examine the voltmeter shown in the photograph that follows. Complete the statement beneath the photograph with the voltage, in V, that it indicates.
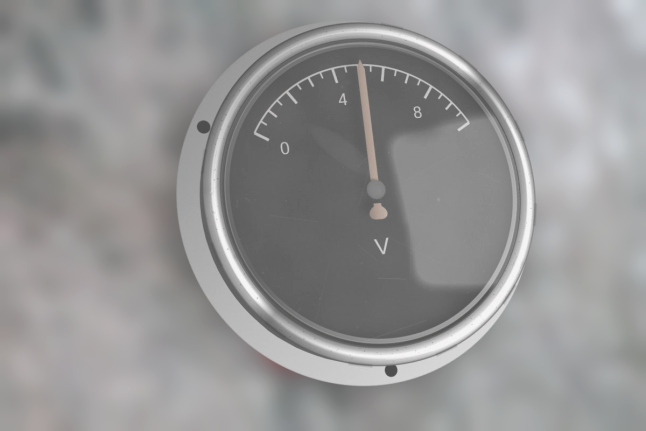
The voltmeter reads 5 V
